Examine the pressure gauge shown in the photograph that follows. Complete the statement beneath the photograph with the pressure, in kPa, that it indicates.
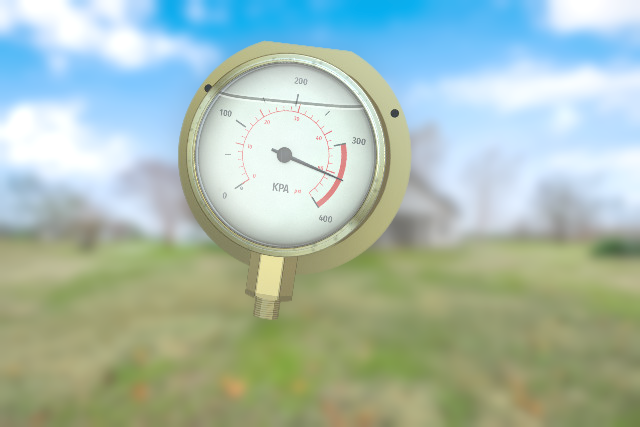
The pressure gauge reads 350 kPa
